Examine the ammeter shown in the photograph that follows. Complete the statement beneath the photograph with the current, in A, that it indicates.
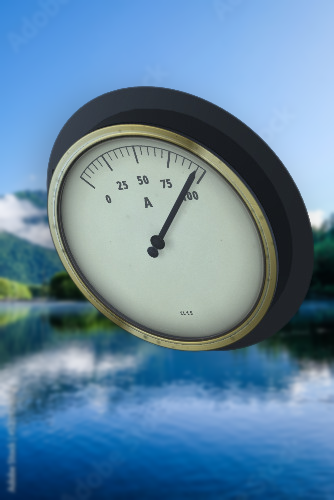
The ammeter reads 95 A
